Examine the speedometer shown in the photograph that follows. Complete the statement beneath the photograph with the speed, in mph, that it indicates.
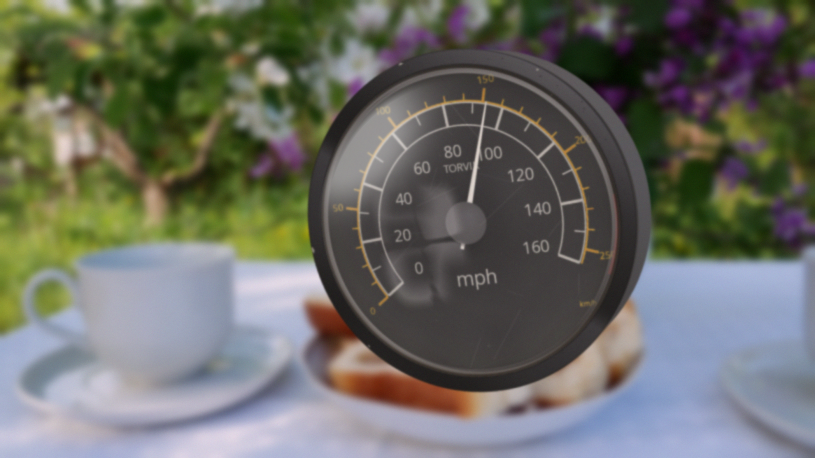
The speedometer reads 95 mph
